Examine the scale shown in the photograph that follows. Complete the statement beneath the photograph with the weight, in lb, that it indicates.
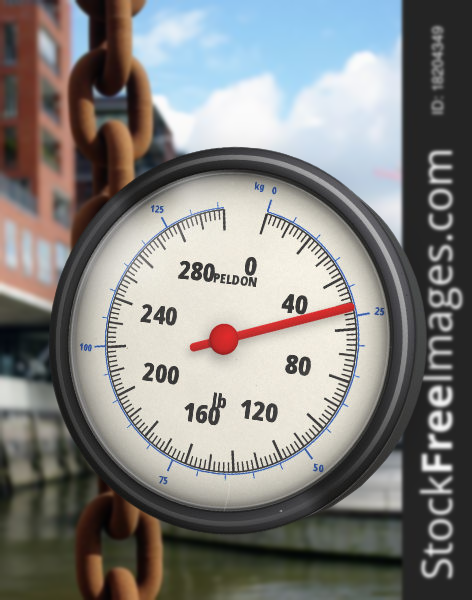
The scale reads 52 lb
